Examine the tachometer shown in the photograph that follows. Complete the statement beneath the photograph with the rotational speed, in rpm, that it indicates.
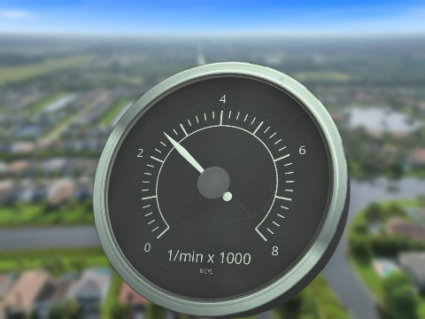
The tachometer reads 2600 rpm
